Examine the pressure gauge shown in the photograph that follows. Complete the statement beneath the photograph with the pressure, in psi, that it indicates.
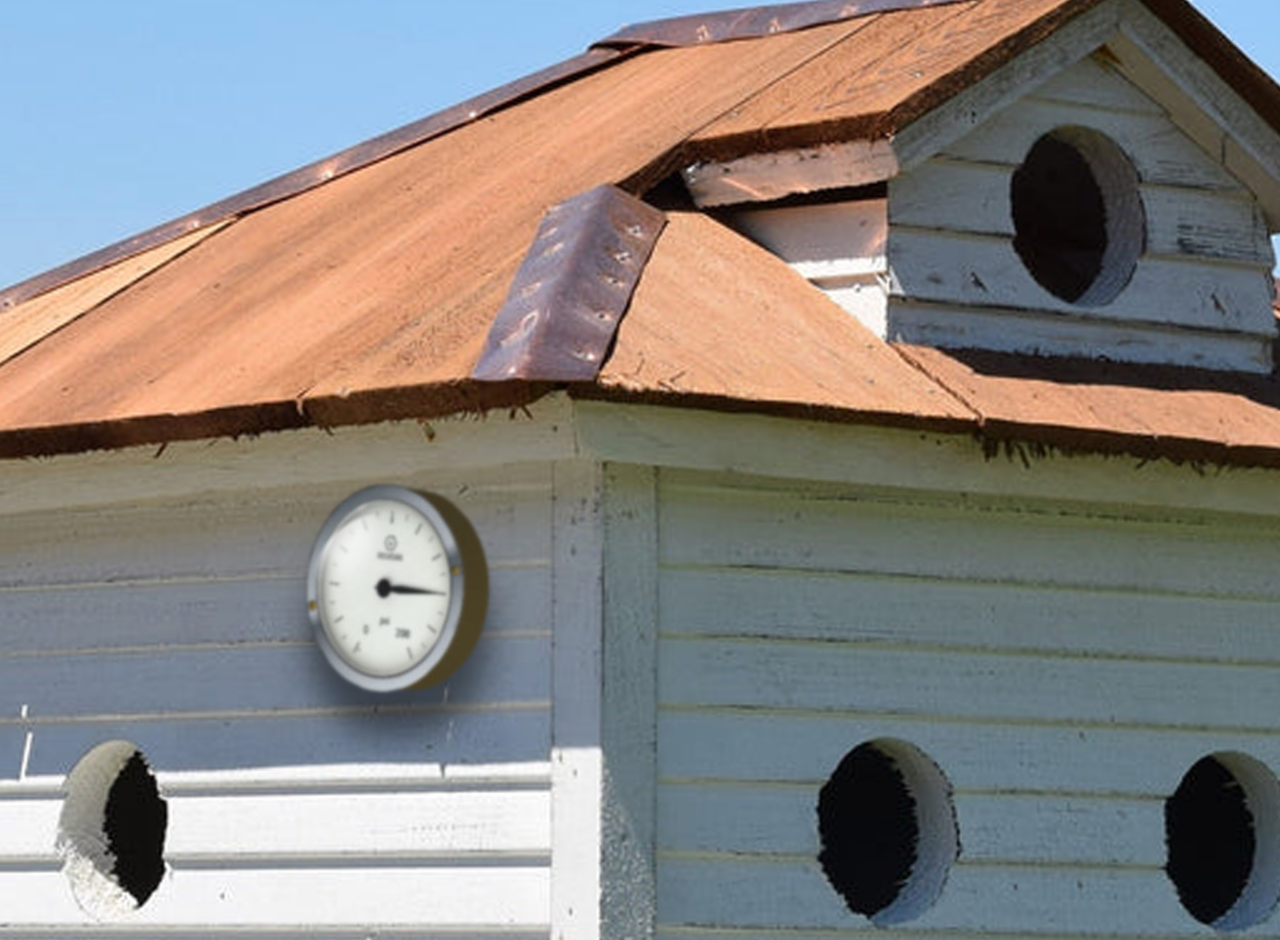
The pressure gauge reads 160 psi
